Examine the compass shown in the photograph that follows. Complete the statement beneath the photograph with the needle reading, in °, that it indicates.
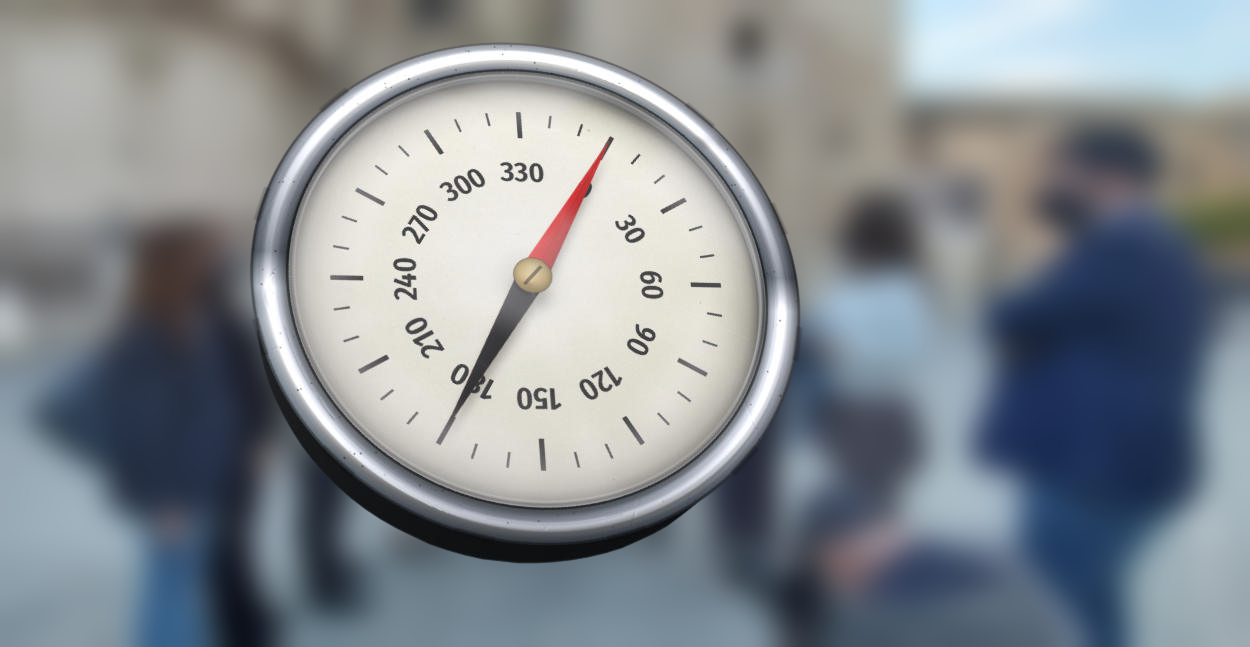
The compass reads 0 °
